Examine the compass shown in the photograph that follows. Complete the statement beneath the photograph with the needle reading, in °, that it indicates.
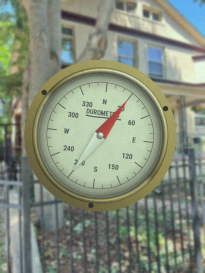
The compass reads 30 °
